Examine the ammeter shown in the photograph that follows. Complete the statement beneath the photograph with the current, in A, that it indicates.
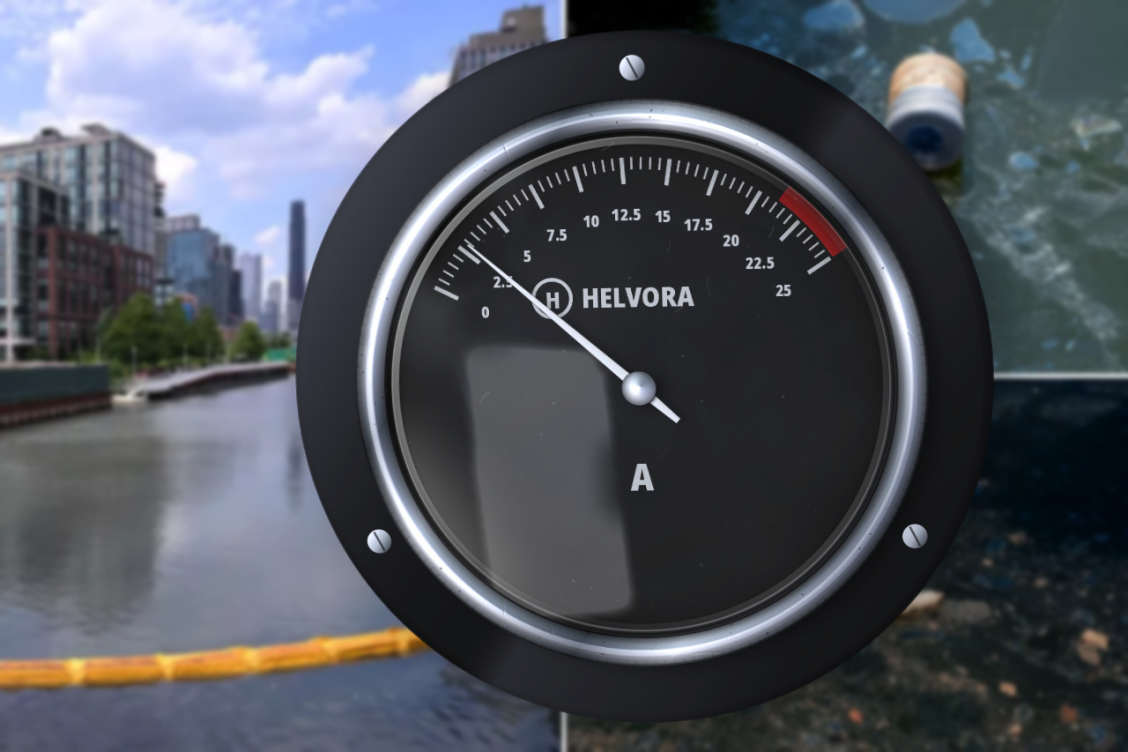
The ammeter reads 3 A
